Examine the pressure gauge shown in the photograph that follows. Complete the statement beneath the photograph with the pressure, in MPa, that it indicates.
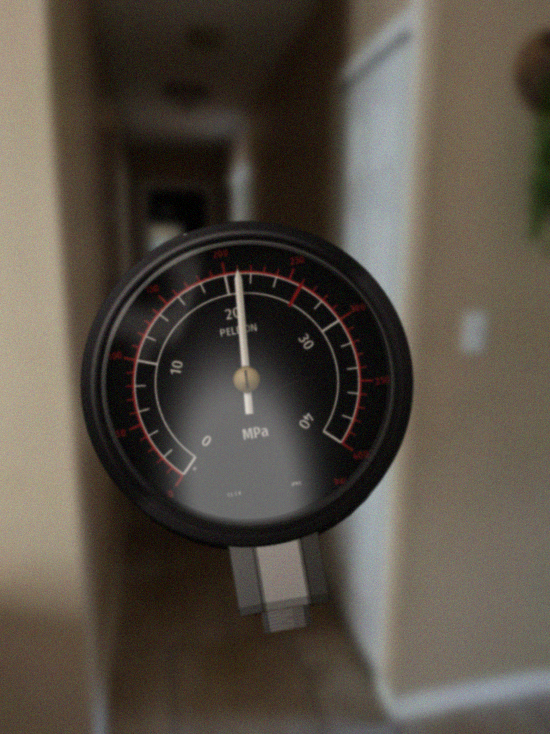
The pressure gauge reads 21 MPa
